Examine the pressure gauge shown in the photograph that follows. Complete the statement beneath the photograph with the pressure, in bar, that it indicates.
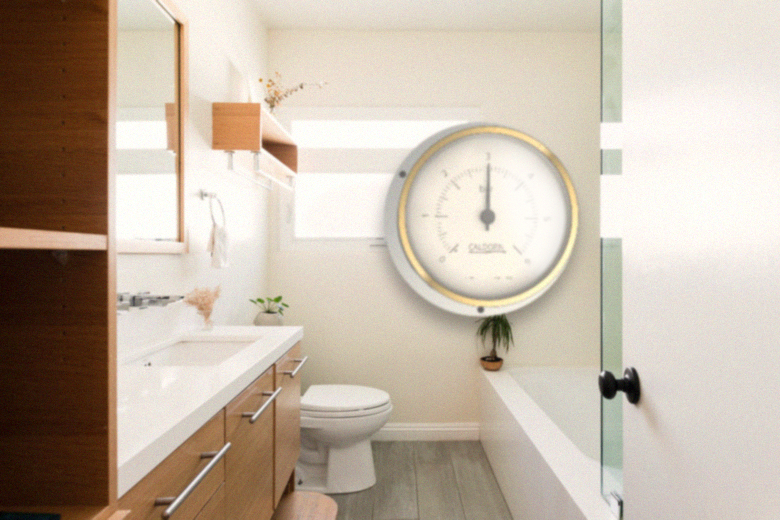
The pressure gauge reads 3 bar
